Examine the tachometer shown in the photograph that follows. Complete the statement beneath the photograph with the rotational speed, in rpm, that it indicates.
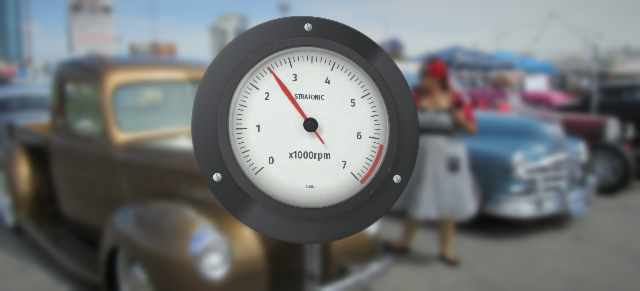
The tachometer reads 2500 rpm
